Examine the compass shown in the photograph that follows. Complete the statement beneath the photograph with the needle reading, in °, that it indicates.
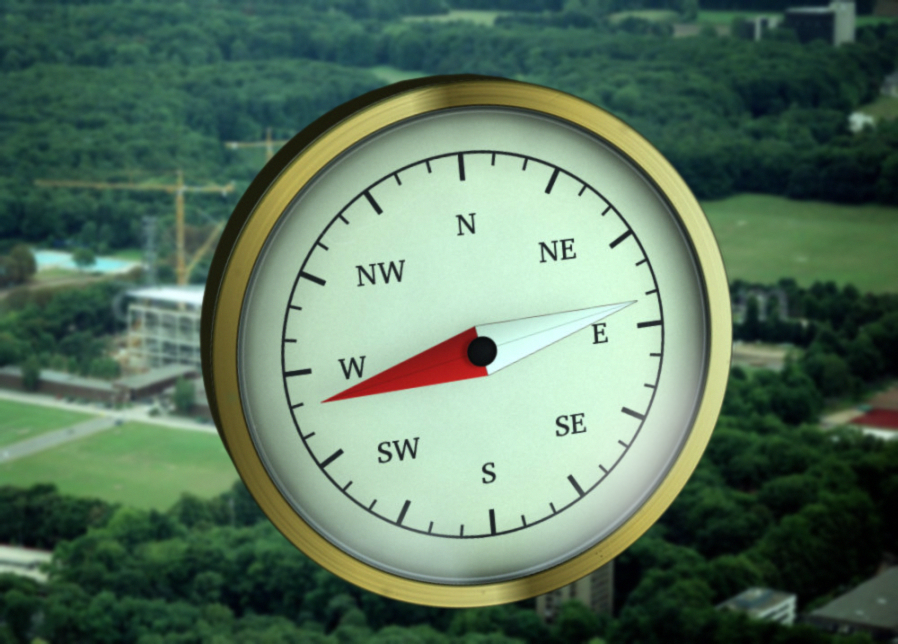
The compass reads 260 °
